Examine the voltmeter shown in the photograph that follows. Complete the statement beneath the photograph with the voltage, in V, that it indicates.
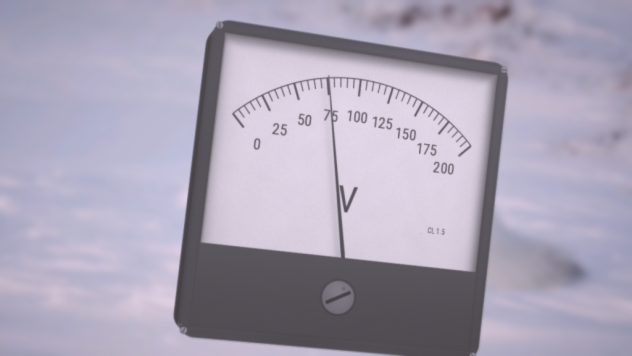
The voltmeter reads 75 V
